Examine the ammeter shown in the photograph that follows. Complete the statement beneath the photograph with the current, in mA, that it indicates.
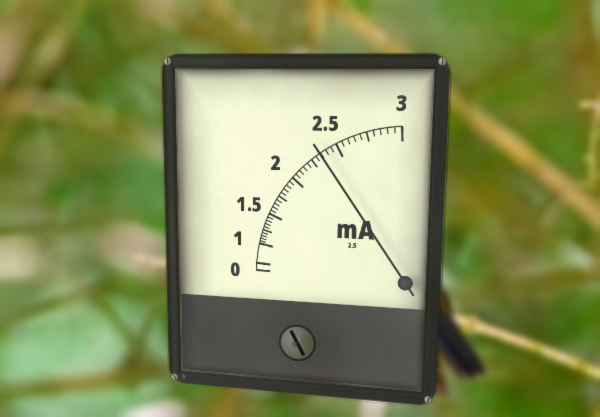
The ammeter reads 2.35 mA
